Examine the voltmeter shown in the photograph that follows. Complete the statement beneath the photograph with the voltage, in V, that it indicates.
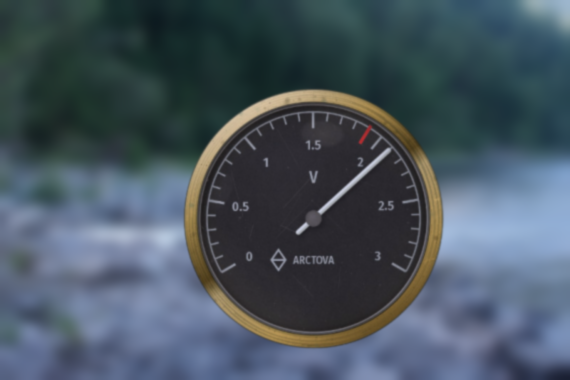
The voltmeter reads 2.1 V
